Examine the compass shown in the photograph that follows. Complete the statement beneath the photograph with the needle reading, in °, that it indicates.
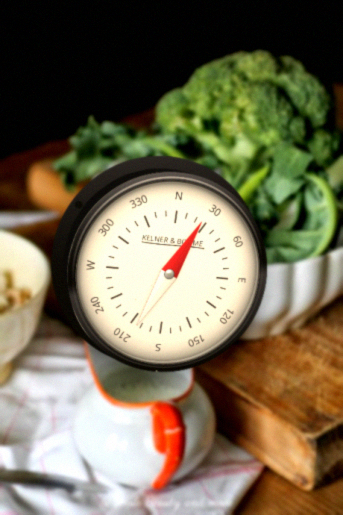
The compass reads 25 °
